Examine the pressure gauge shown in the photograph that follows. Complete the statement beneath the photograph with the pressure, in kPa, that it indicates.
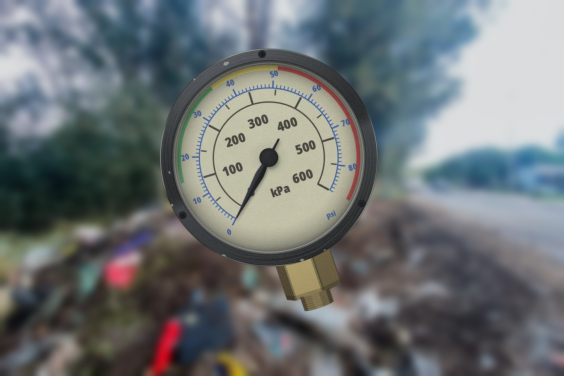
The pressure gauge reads 0 kPa
